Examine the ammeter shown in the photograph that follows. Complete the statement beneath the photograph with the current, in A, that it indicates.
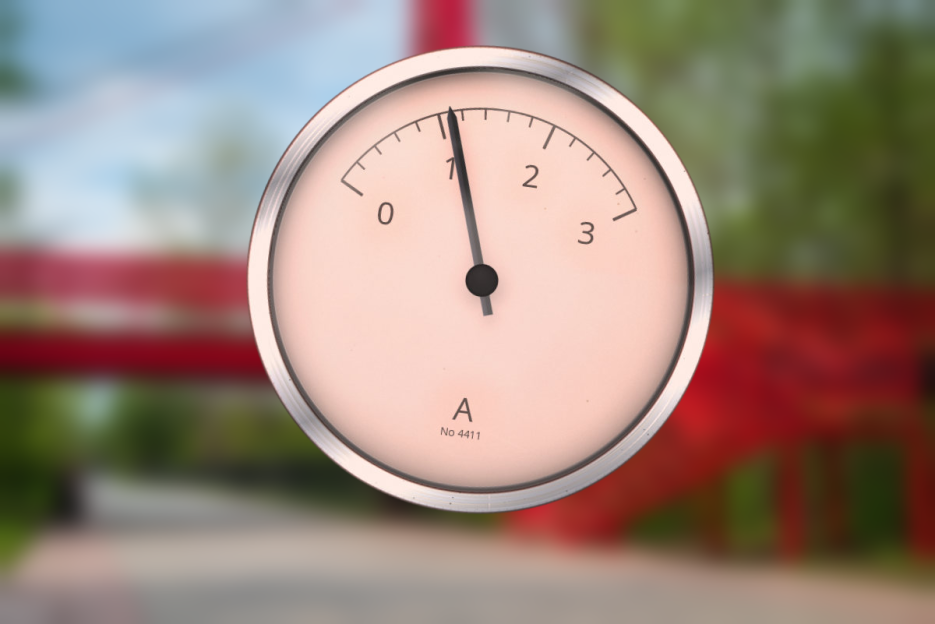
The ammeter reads 1.1 A
